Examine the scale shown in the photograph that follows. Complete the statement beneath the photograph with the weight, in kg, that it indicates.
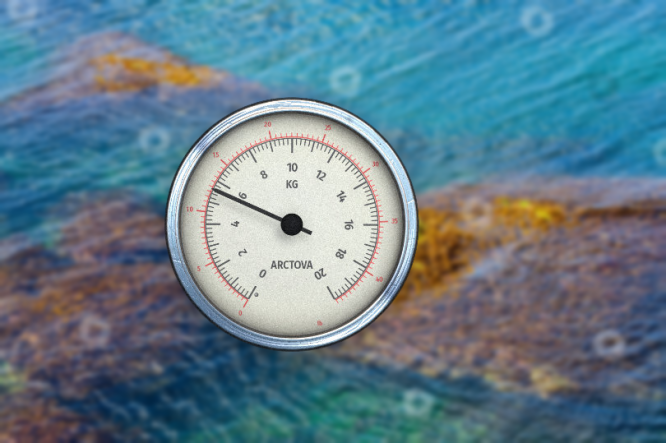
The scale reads 5.6 kg
